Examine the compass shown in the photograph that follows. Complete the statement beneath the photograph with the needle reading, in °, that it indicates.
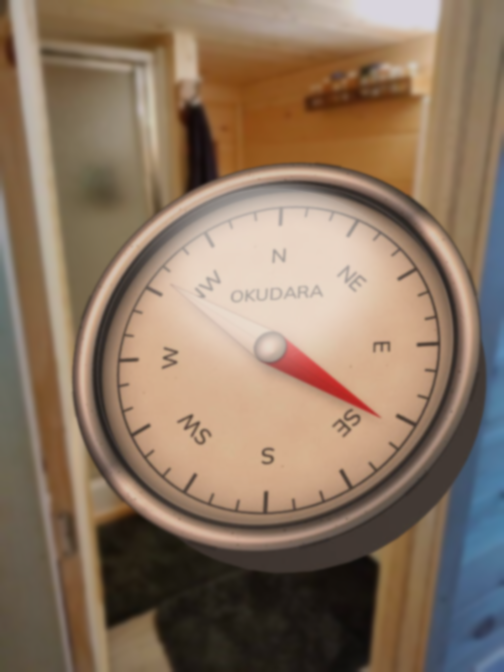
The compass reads 125 °
